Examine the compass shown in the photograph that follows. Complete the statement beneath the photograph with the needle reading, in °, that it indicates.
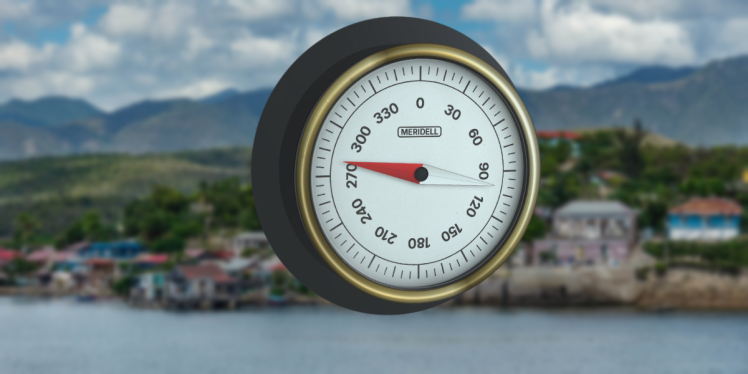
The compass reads 280 °
